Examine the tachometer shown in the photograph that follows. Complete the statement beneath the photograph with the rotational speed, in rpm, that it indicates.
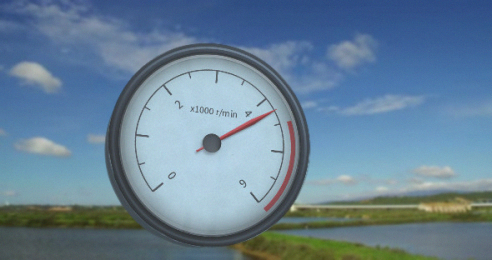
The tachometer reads 4250 rpm
